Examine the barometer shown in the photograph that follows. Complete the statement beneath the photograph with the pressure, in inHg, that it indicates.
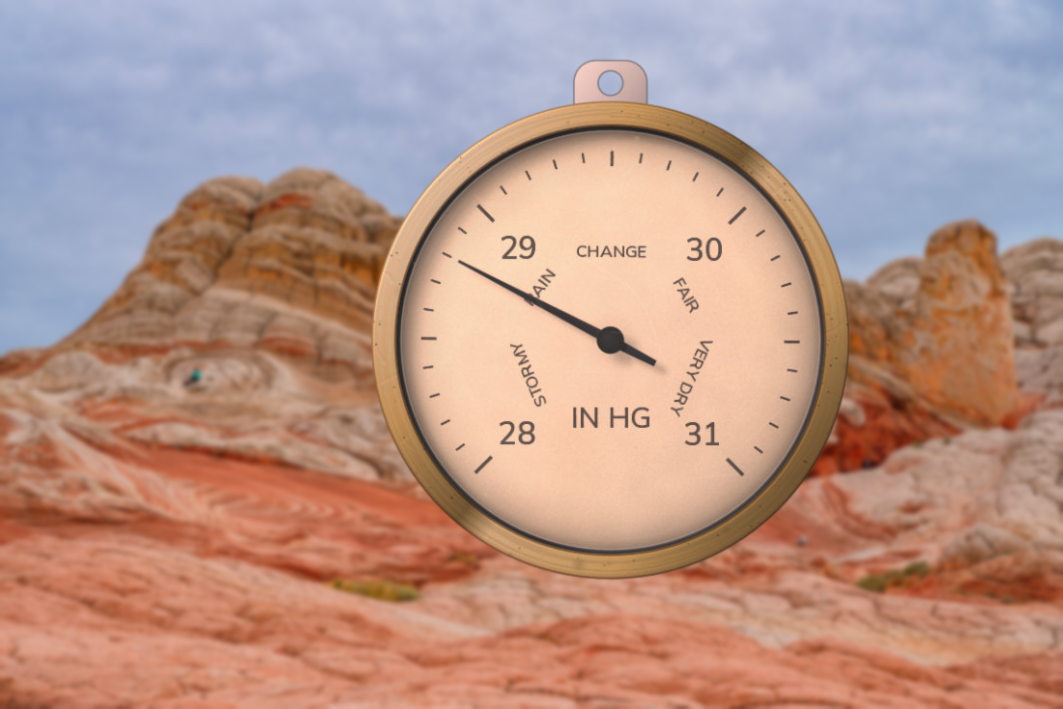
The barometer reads 28.8 inHg
